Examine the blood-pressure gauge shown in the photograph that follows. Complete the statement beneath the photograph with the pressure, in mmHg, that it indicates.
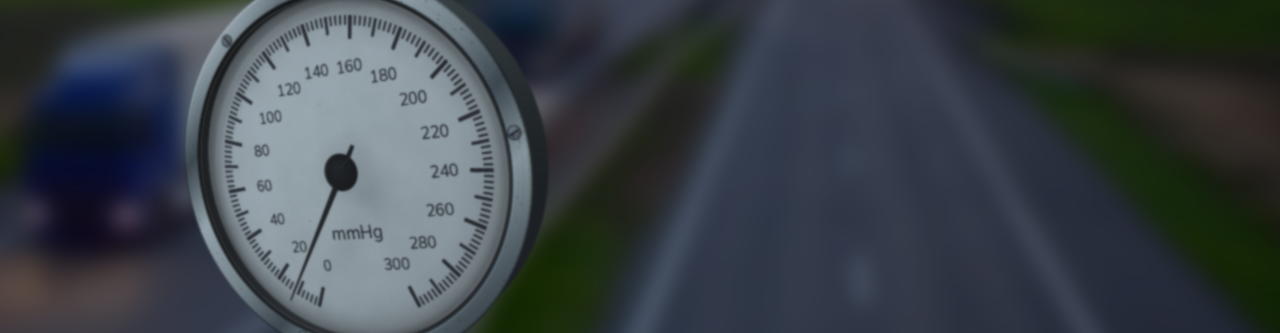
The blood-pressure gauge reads 10 mmHg
